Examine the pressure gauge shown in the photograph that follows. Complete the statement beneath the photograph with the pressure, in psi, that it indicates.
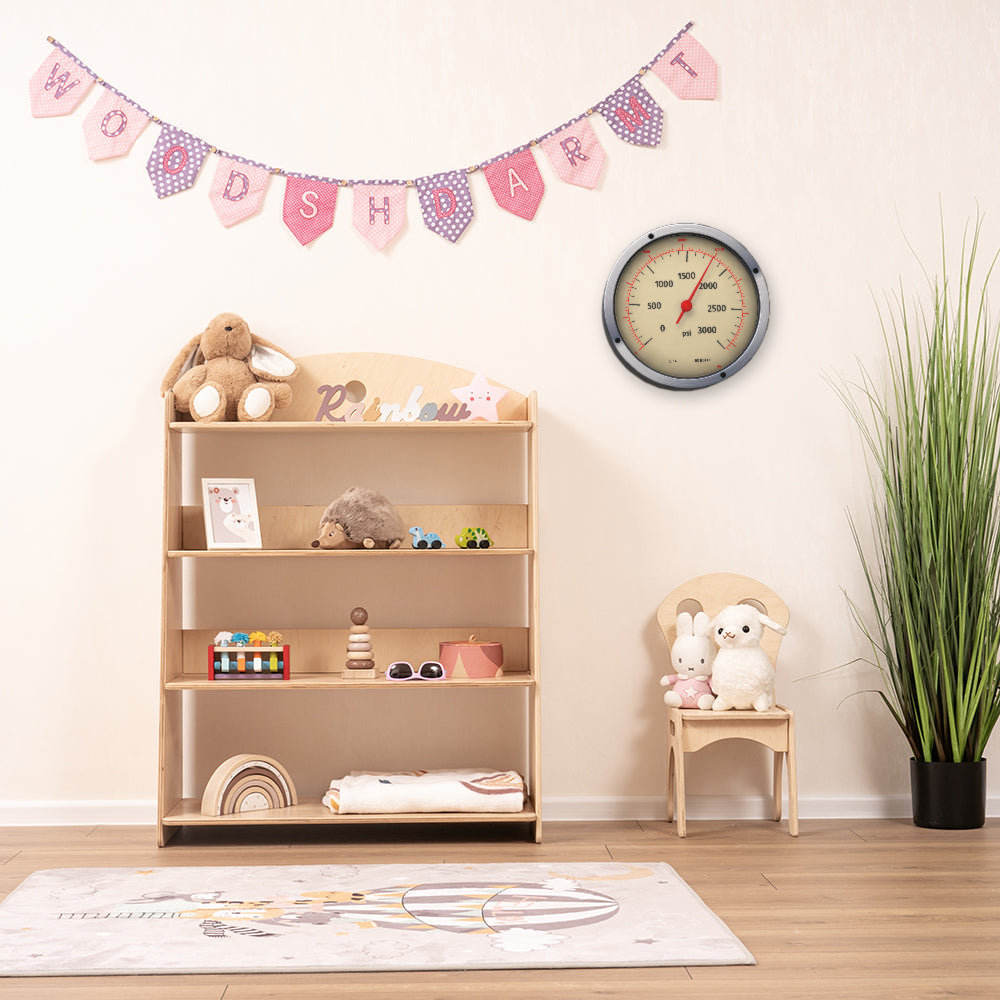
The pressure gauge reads 1800 psi
